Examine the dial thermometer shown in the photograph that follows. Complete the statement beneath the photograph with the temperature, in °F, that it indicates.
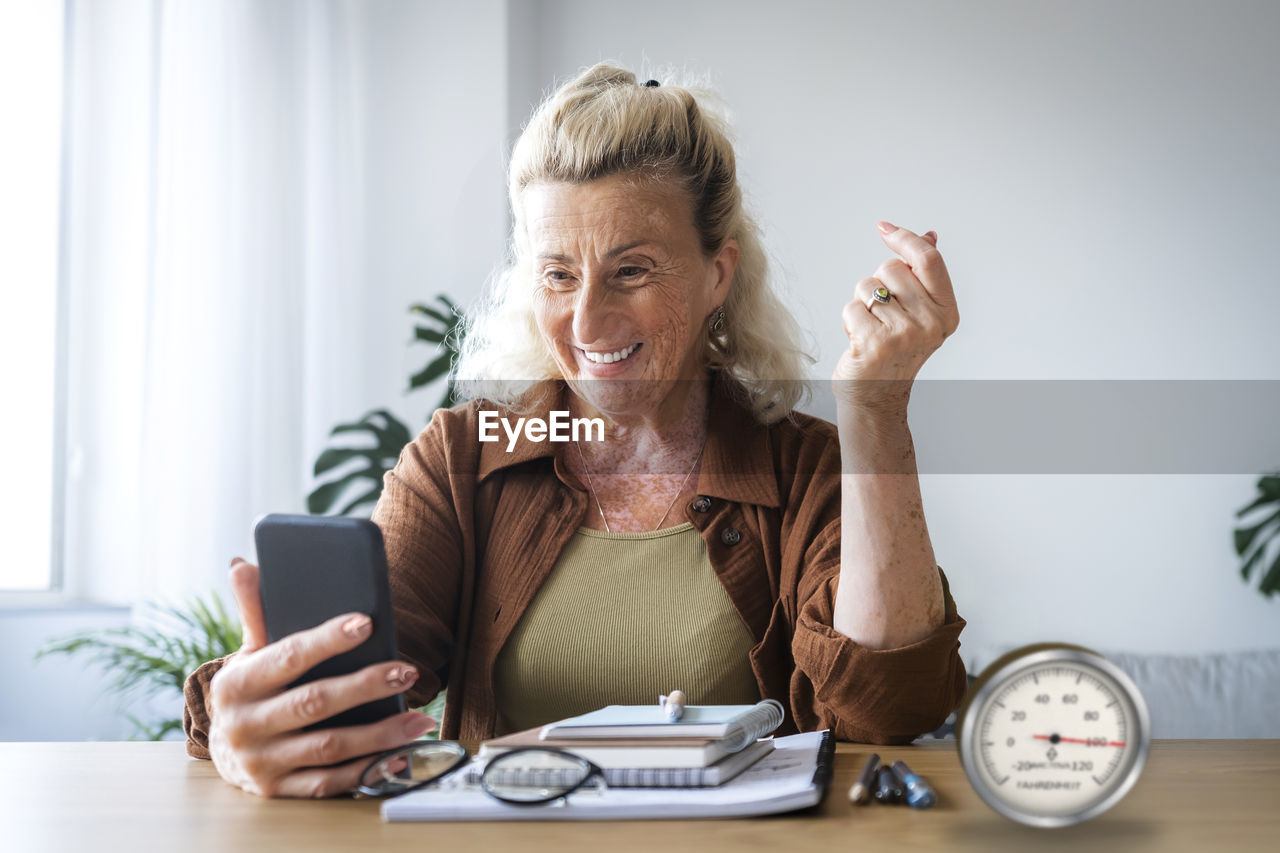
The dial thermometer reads 100 °F
